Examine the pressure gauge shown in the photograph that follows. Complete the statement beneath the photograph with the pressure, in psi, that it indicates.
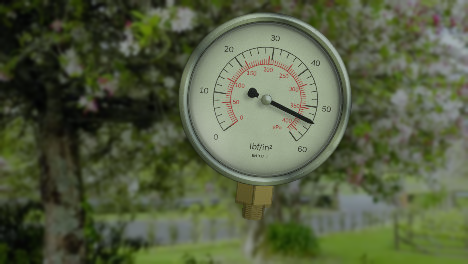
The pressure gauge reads 54 psi
